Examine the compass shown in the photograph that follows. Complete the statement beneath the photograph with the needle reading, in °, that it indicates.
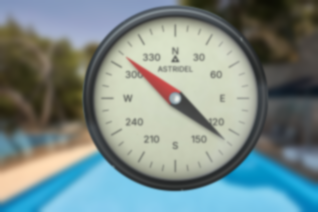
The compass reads 310 °
